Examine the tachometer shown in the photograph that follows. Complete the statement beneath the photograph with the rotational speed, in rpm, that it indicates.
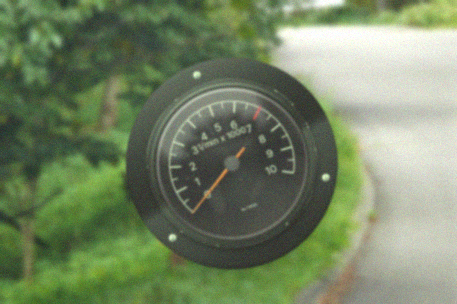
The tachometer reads 0 rpm
